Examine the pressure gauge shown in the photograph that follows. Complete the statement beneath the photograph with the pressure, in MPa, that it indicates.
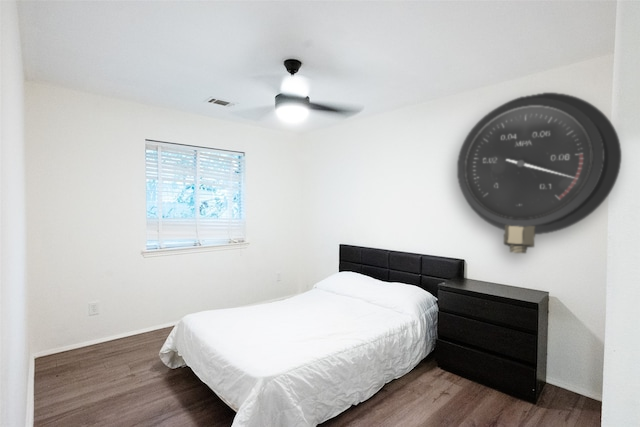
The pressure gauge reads 0.09 MPa
